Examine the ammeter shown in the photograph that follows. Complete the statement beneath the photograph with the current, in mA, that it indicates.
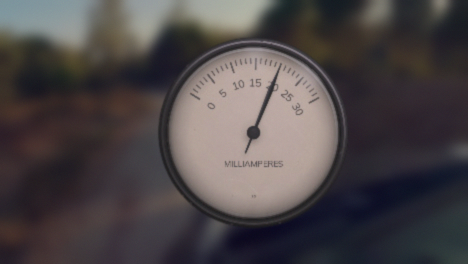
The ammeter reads 20 mA
